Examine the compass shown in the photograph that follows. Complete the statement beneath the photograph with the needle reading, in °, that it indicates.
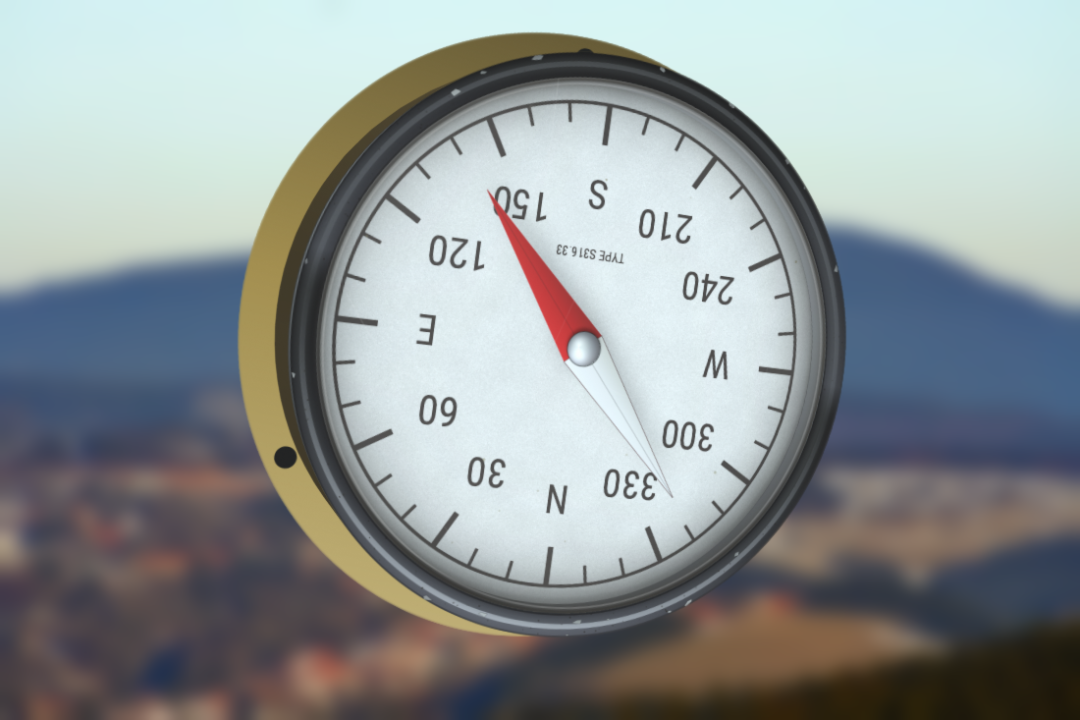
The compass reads 140 °
